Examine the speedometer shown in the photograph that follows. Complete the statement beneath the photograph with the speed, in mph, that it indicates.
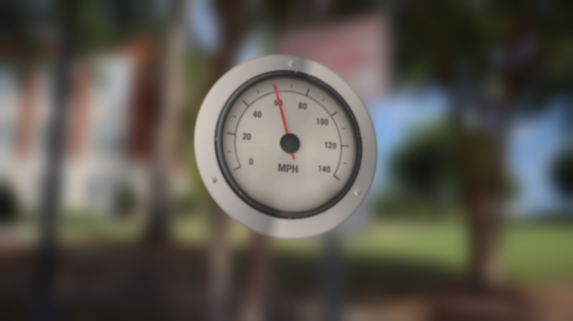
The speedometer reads 60 mph
